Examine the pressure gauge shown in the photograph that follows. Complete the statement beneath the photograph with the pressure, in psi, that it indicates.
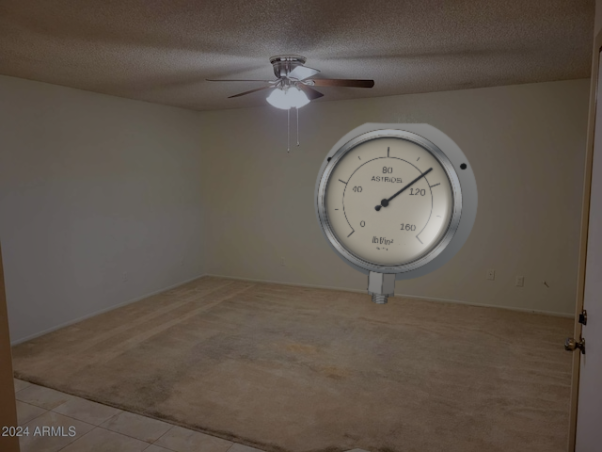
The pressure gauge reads 110 psi
